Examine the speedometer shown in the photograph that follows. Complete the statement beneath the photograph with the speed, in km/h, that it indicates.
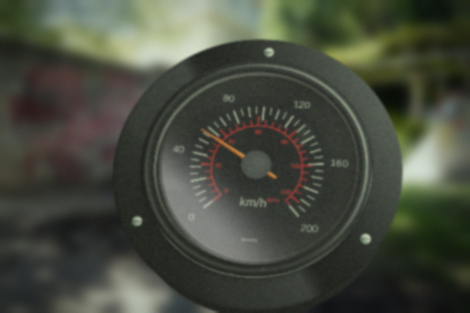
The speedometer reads 55 km/h
